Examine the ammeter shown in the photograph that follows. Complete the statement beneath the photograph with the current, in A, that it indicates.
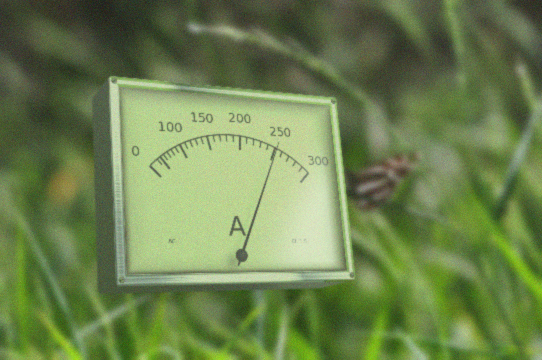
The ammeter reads 250 A
